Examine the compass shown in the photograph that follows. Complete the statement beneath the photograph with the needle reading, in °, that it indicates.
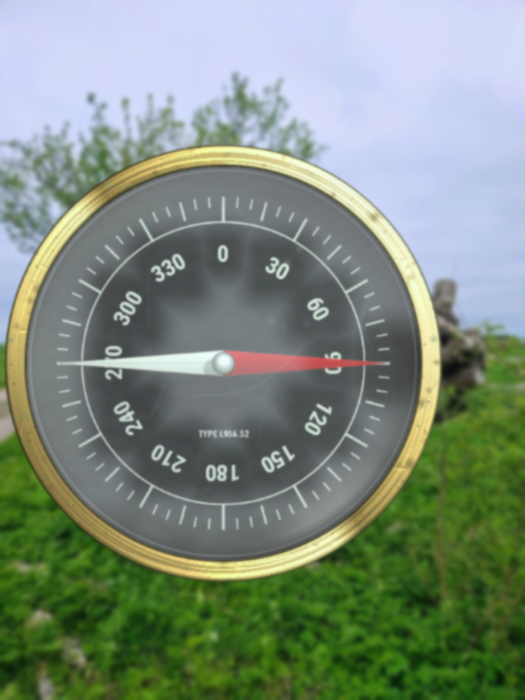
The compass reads 90 °
